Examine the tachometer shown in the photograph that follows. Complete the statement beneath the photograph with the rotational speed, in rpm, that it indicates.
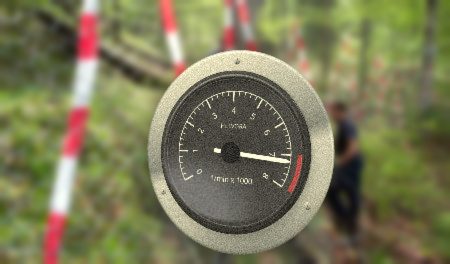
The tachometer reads 7200 rpm
